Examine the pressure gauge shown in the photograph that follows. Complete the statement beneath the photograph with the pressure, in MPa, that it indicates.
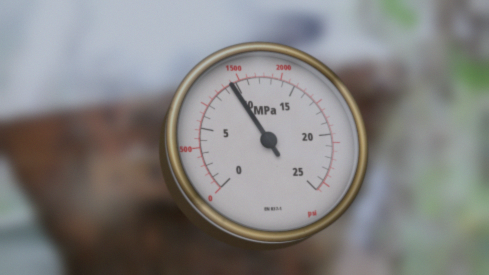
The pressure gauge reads 9.5 MPa
